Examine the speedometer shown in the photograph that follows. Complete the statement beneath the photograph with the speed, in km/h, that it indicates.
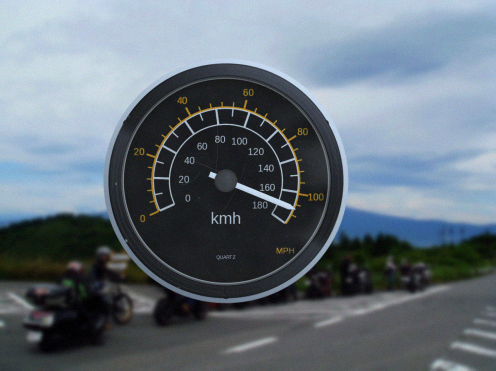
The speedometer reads 170 km/h
